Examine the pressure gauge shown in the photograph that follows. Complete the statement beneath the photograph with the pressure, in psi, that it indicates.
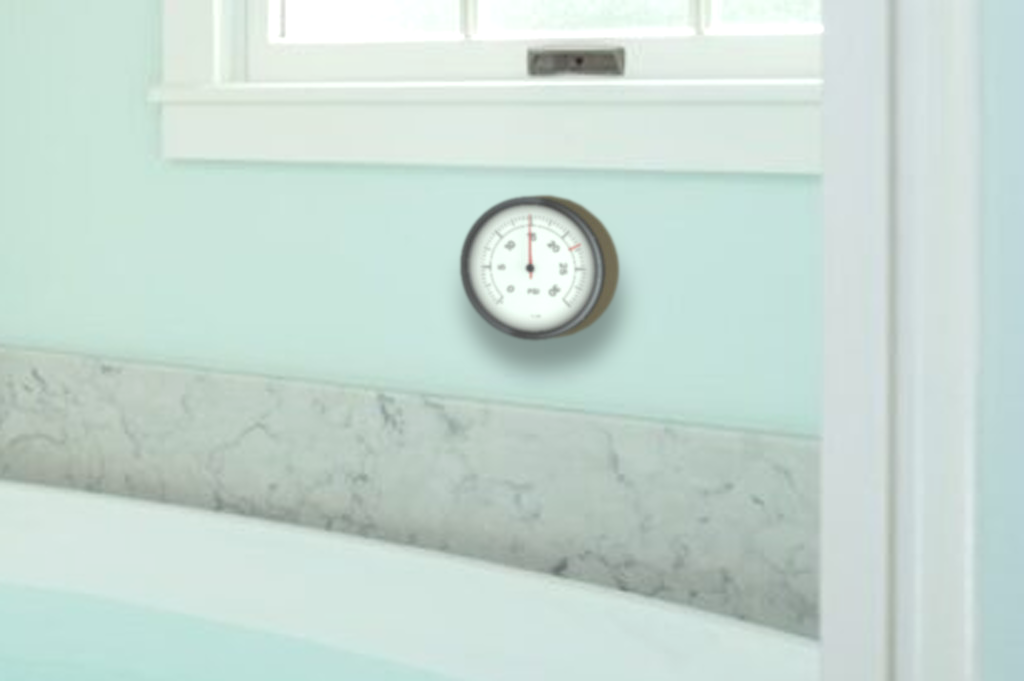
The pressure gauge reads 15 psi
